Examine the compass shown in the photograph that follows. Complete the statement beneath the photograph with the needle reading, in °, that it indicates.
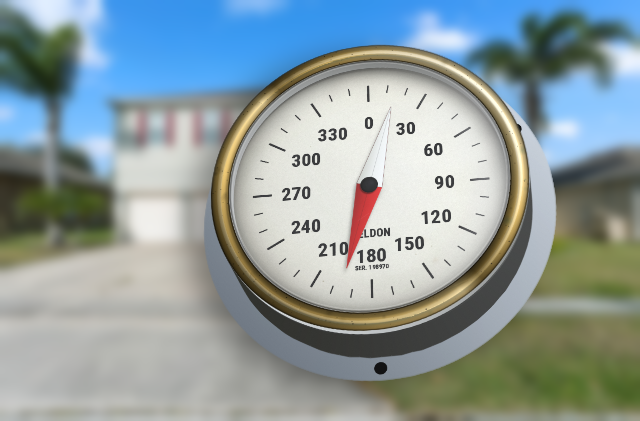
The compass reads 195 °
